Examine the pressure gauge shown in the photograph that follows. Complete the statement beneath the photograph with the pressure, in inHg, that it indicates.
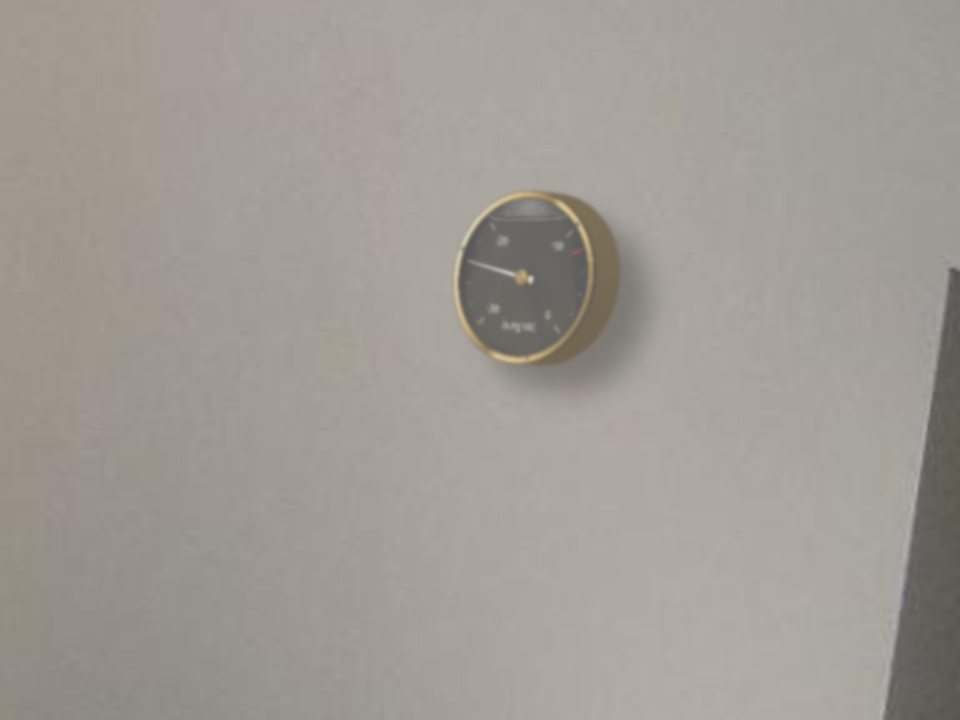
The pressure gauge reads -24 inHg
